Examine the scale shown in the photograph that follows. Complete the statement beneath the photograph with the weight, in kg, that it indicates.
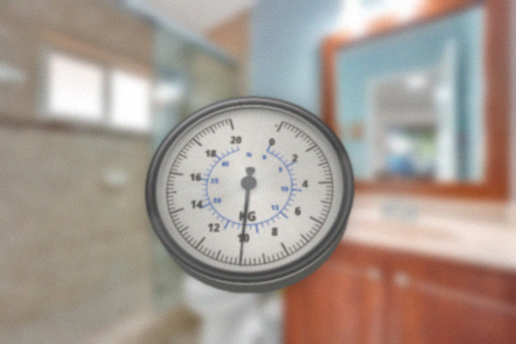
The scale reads 10 kg
